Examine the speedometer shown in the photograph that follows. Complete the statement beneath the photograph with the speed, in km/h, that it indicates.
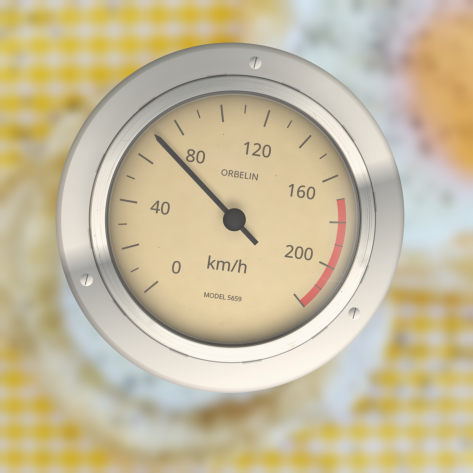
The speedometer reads 70 km/h
